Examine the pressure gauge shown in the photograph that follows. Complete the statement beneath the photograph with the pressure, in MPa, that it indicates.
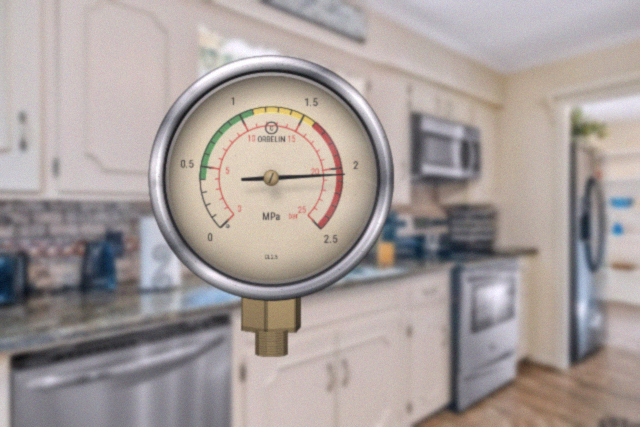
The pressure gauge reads 2.05 MPa
